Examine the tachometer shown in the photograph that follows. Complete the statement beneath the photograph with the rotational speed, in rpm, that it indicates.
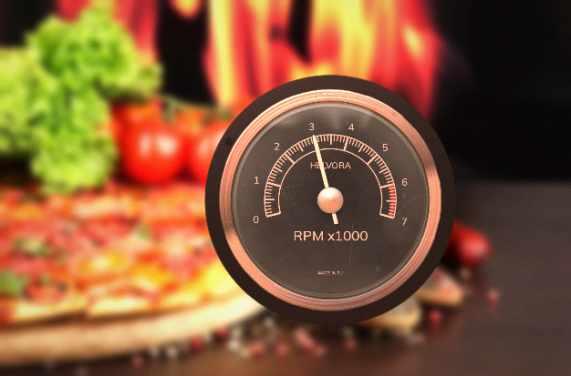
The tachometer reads 3000 rpm
